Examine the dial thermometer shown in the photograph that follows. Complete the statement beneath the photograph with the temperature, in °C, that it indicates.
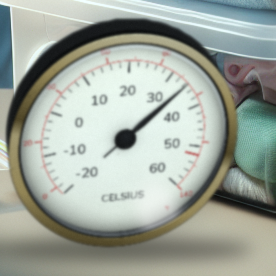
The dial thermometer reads 34 °C
